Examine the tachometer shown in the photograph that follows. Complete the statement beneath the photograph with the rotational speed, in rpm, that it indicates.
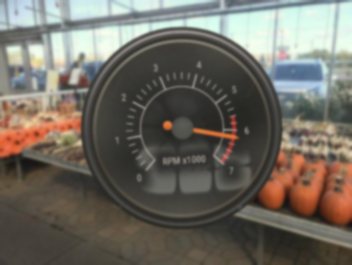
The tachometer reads 6200 rpm
